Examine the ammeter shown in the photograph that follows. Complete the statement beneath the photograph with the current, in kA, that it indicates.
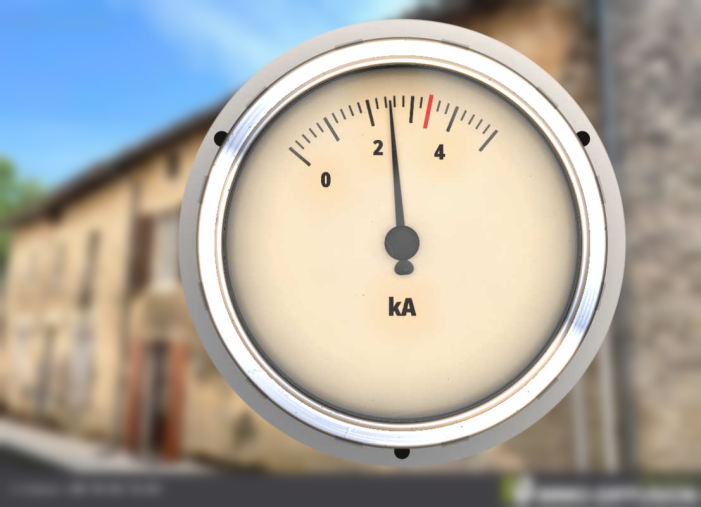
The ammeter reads 2.5 kA
